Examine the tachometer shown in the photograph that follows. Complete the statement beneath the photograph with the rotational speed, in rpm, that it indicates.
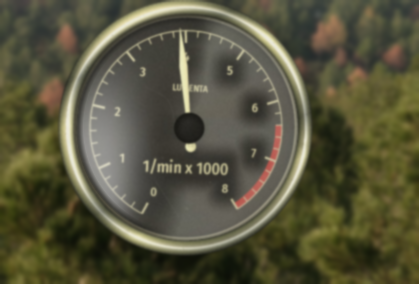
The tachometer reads 3900 rpm
